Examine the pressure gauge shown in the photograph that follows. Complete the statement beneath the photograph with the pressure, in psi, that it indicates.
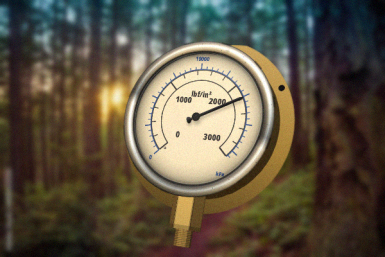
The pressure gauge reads 2200 psi
